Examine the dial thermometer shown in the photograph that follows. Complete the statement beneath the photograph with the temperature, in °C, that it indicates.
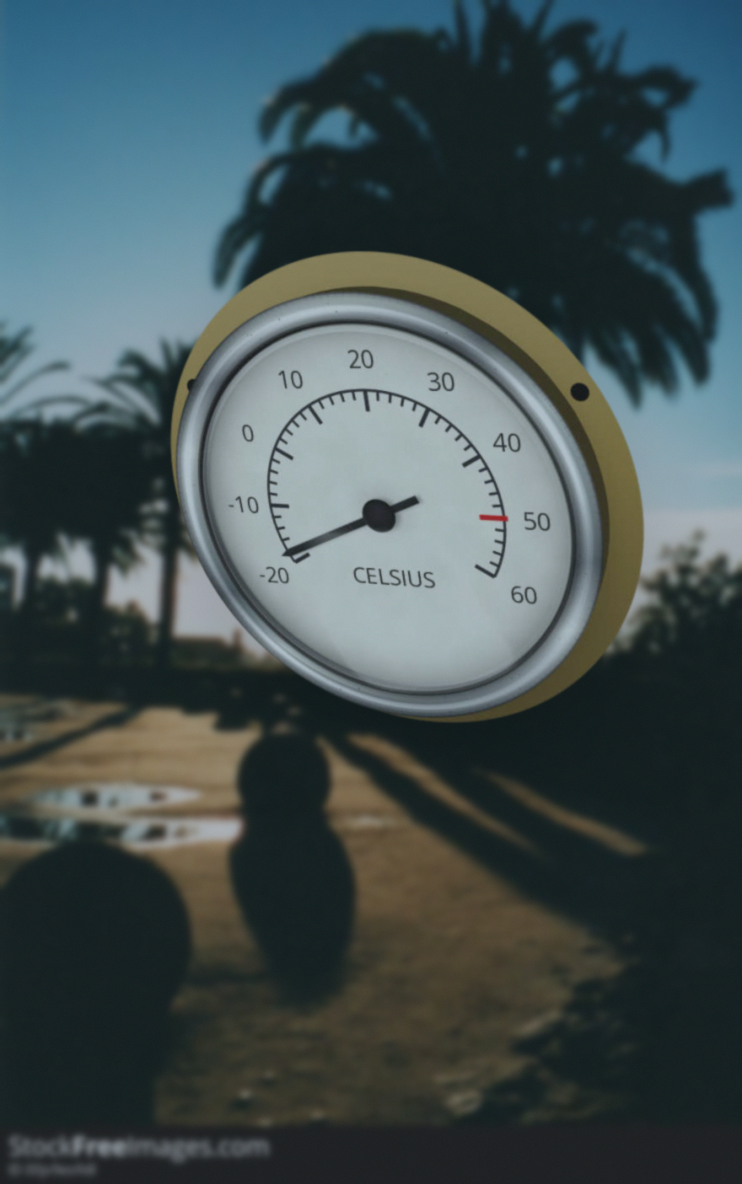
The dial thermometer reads -18 °C
